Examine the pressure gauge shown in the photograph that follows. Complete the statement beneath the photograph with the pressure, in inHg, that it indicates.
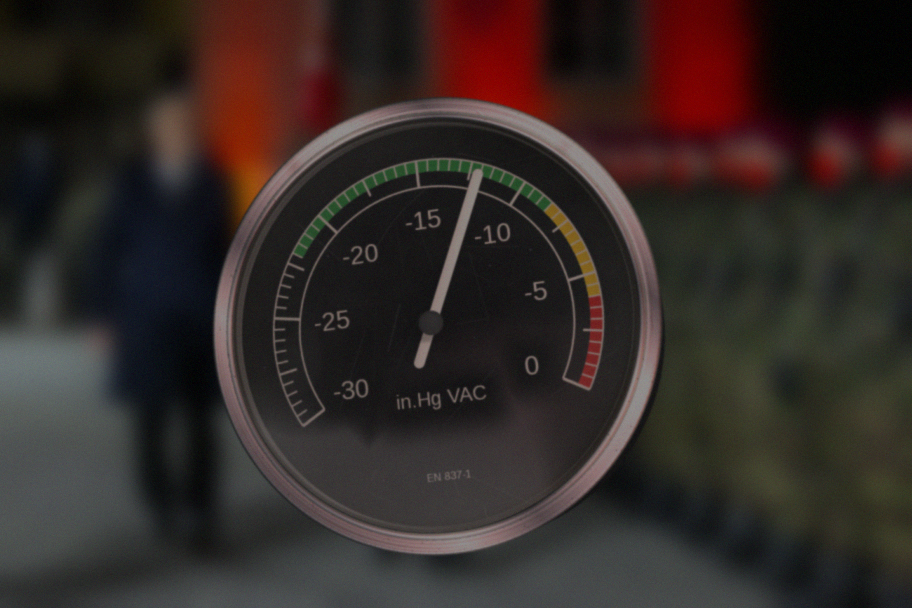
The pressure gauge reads -12 inHg
